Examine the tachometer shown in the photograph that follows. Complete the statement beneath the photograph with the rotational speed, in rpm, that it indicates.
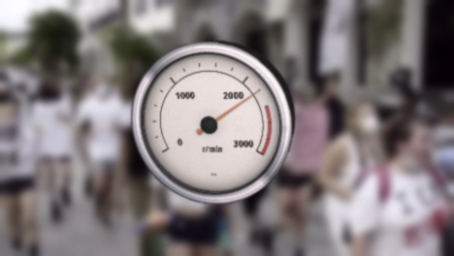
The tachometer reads 2200 rpm
